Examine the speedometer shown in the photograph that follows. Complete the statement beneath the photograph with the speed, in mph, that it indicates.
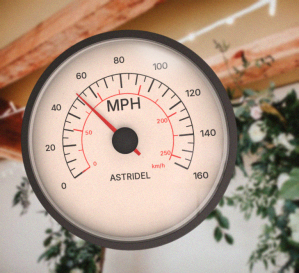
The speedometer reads 52.5 mph
